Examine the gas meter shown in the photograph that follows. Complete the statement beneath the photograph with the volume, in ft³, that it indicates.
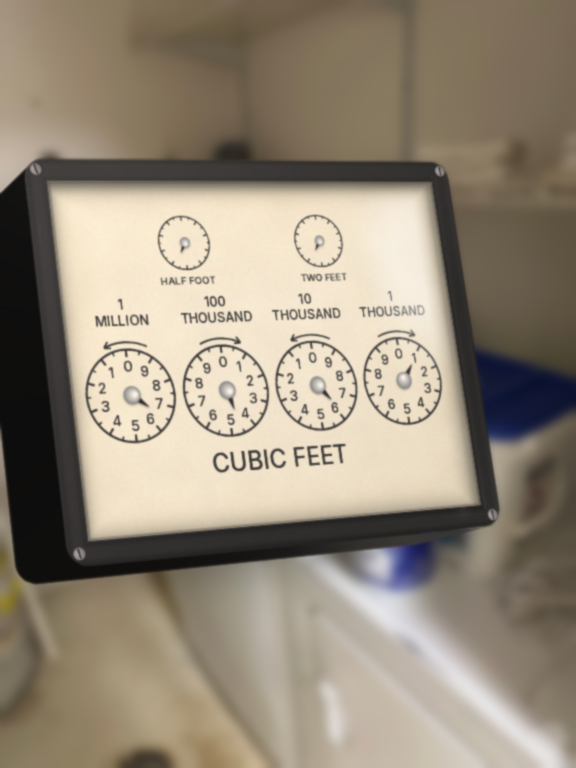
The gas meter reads 646100 ft³
